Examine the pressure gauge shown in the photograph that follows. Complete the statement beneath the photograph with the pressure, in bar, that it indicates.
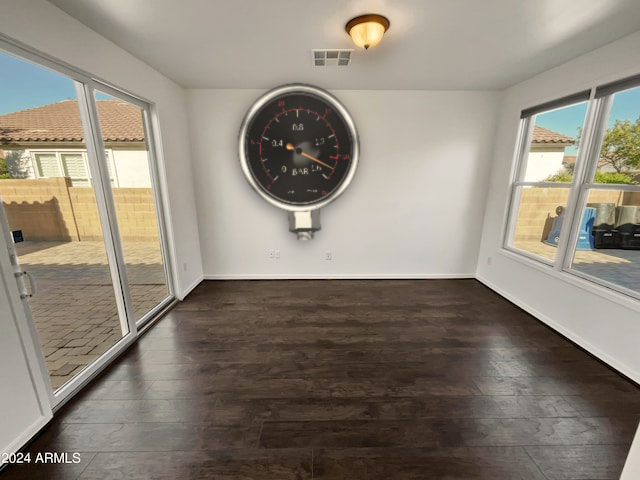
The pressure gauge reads 1.5 bar
